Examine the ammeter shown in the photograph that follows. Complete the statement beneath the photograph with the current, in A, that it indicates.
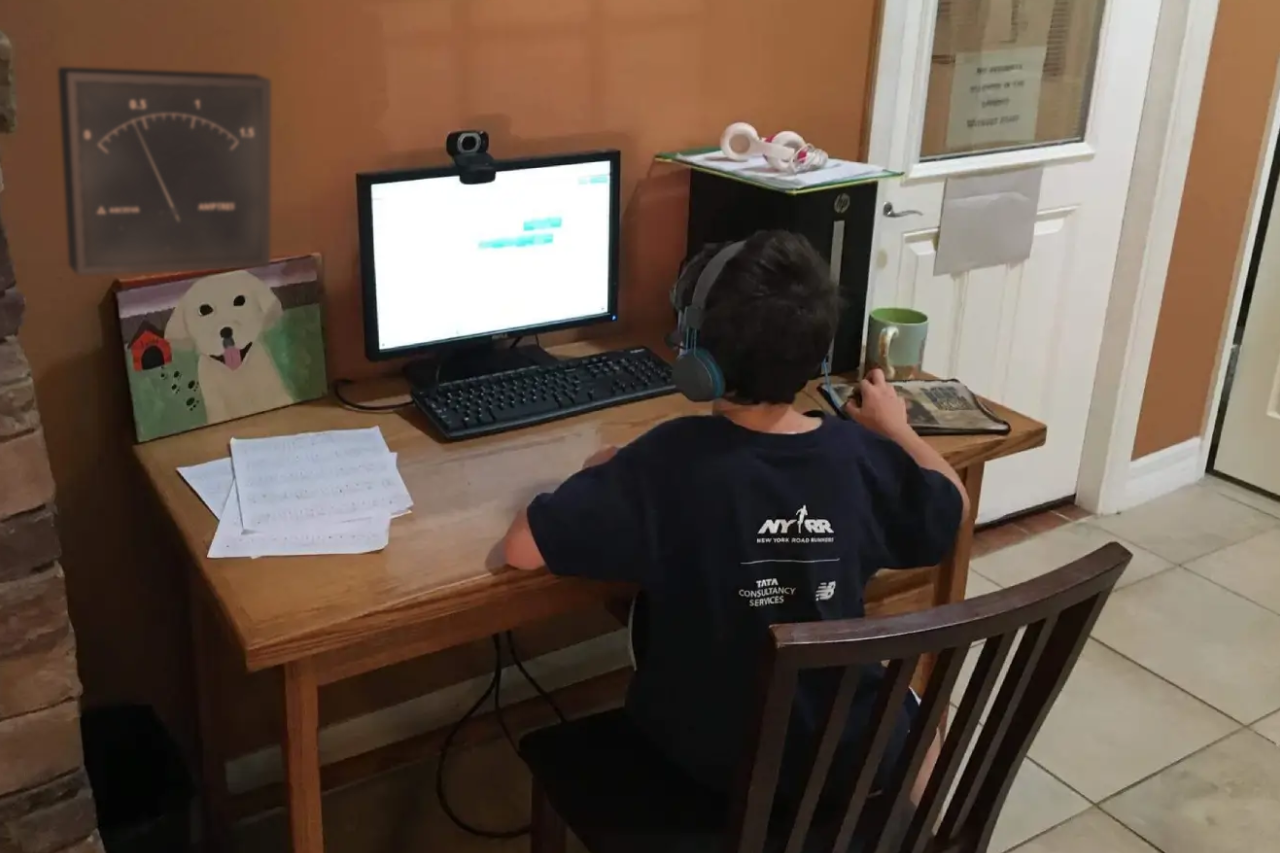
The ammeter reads 0.4 A
